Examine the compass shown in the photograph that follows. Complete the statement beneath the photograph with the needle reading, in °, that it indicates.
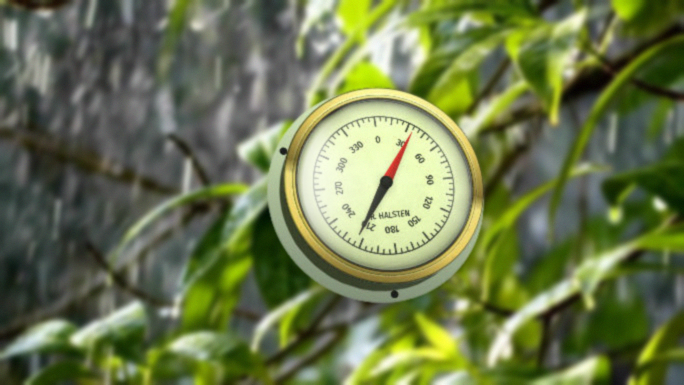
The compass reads 35 °
